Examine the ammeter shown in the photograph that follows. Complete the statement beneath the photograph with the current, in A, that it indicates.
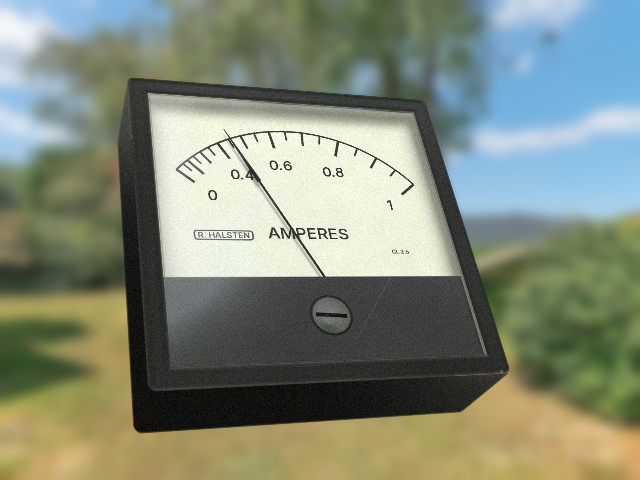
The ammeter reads 0.45 A
